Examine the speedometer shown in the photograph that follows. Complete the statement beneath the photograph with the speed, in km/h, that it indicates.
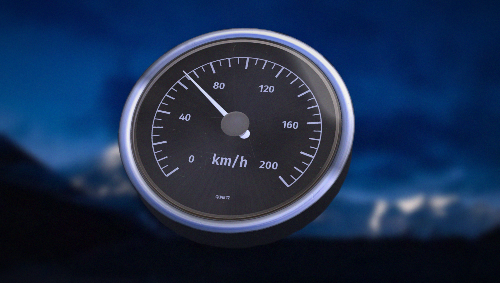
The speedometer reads 65 km/h
